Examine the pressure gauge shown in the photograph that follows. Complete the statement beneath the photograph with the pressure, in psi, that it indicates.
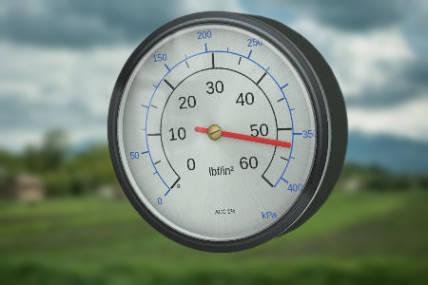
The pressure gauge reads 52.5 psi
